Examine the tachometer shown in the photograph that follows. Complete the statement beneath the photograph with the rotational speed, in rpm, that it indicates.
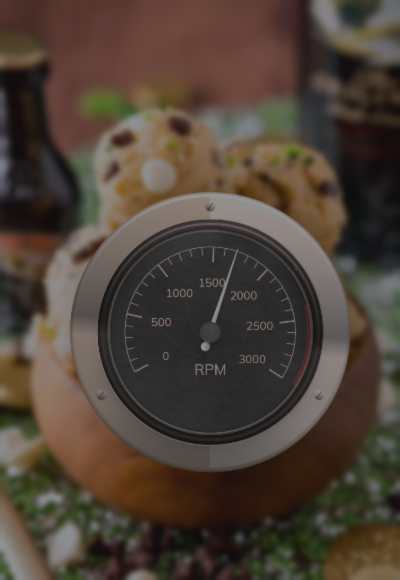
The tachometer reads 1700 rpm
